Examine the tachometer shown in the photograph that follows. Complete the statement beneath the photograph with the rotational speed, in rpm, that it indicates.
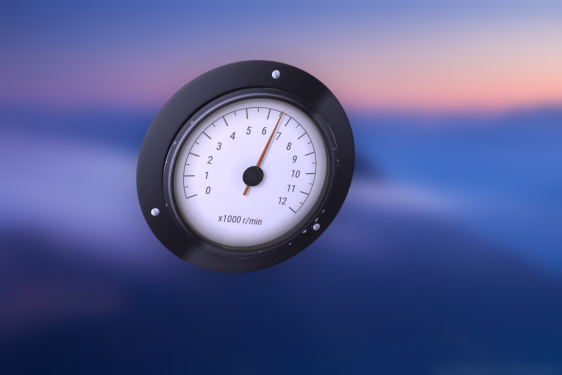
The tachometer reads 6500 rpm
